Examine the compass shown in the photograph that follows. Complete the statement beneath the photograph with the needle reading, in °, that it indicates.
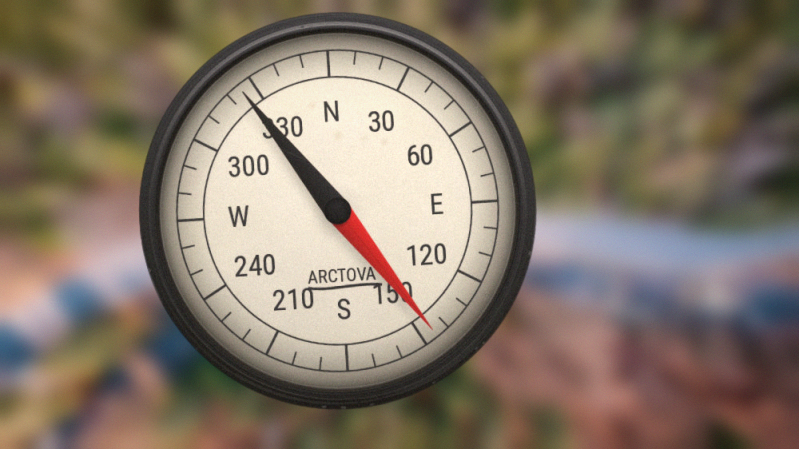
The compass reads 145 °
